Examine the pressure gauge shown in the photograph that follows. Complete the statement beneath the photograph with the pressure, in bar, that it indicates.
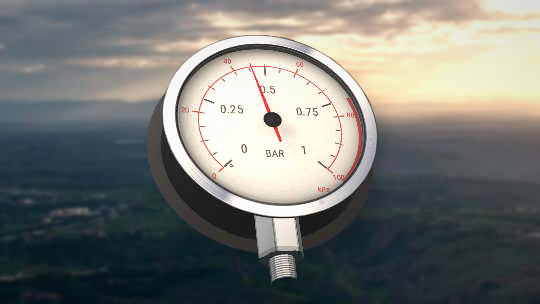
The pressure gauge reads 0.45 bar
